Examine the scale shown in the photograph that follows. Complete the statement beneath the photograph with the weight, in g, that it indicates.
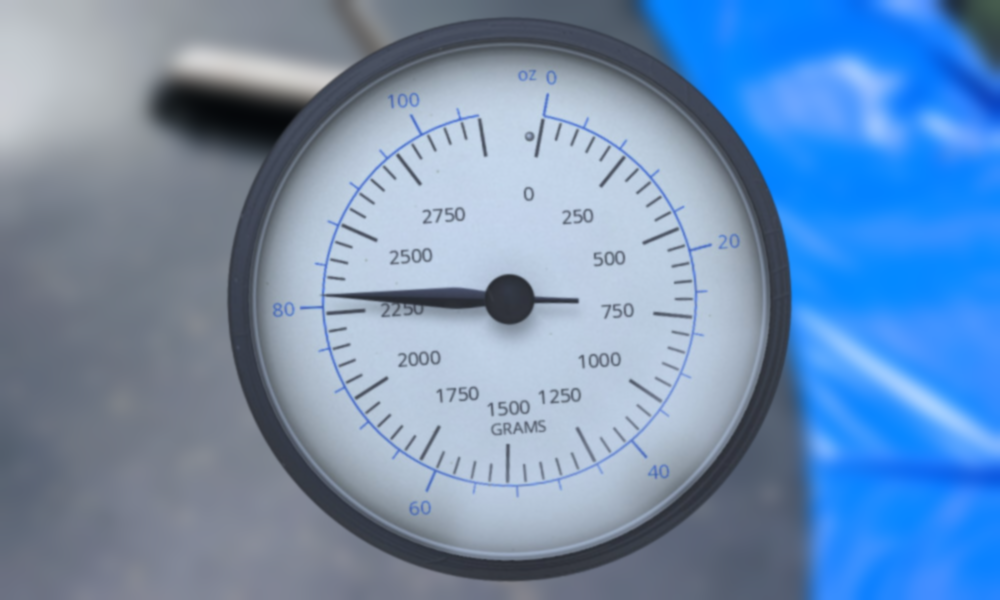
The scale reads 2300 g
